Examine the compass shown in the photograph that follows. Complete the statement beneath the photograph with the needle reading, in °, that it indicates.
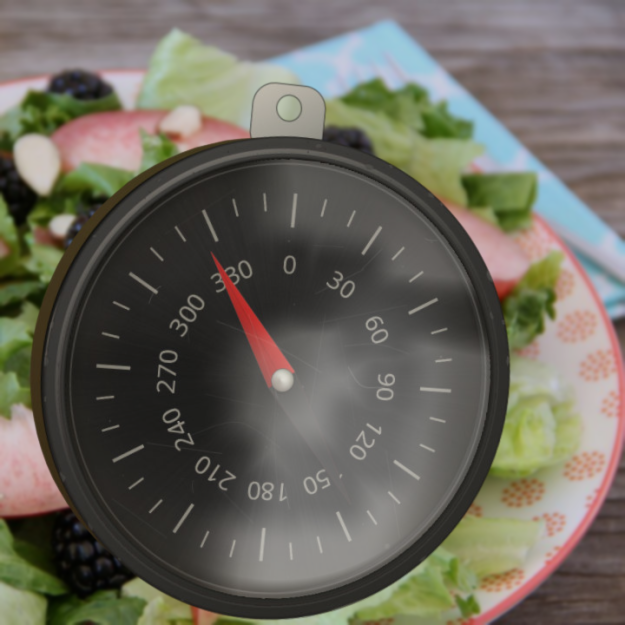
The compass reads 325 °
